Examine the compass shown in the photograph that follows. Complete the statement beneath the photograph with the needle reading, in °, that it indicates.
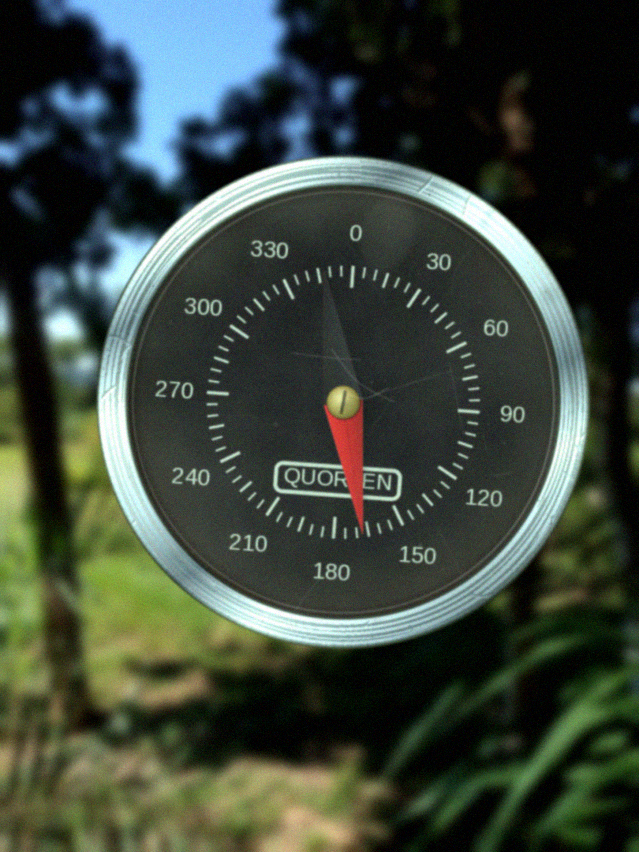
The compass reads 167.5 °
